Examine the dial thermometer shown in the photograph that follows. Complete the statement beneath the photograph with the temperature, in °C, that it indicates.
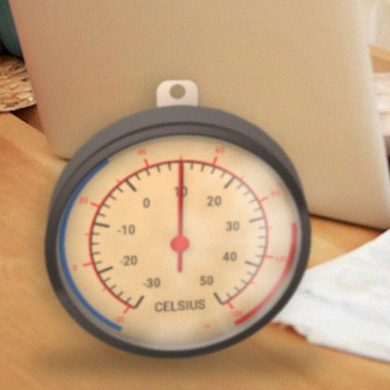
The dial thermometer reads 10 °C
